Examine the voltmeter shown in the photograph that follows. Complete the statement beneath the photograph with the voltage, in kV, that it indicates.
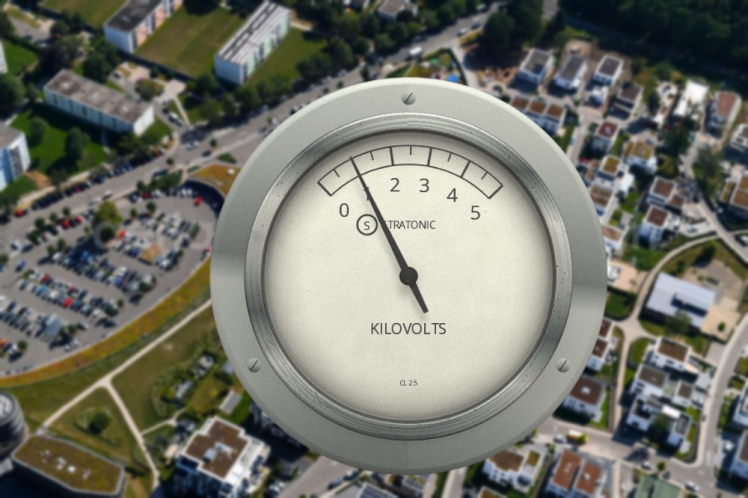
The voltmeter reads 1 kV
